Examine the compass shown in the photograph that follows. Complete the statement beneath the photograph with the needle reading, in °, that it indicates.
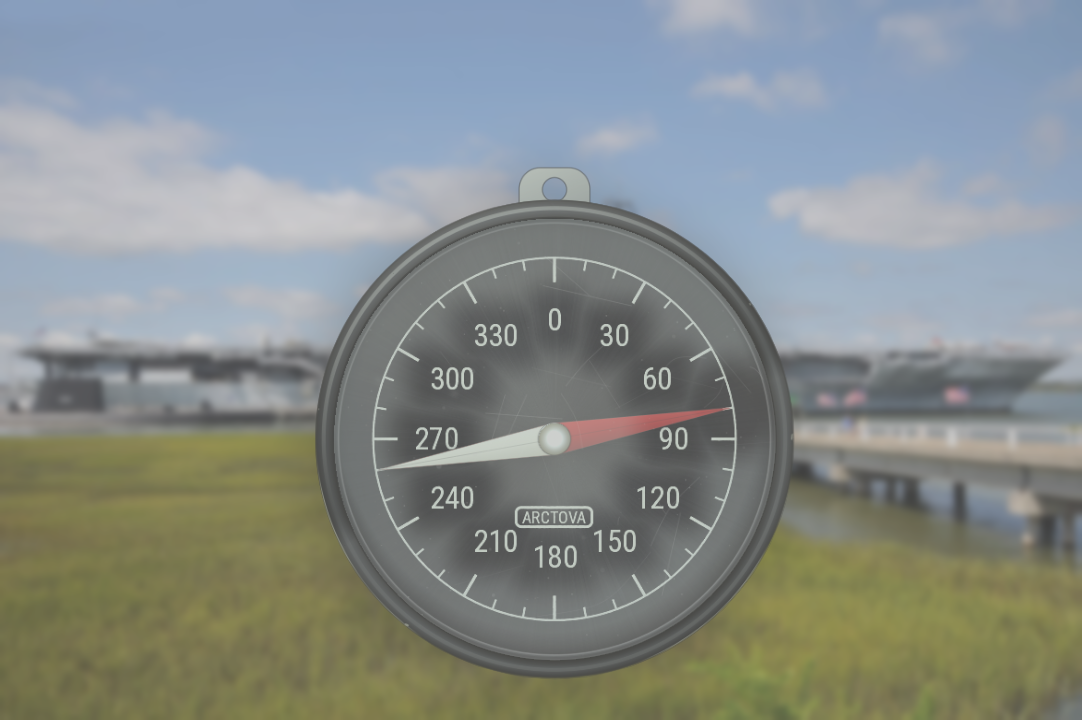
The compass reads 80 °
